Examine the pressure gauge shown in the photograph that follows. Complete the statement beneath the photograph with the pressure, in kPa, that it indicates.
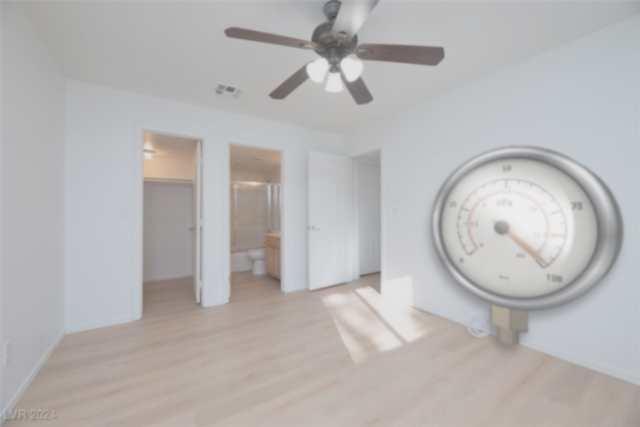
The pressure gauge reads 97.5 kPa
